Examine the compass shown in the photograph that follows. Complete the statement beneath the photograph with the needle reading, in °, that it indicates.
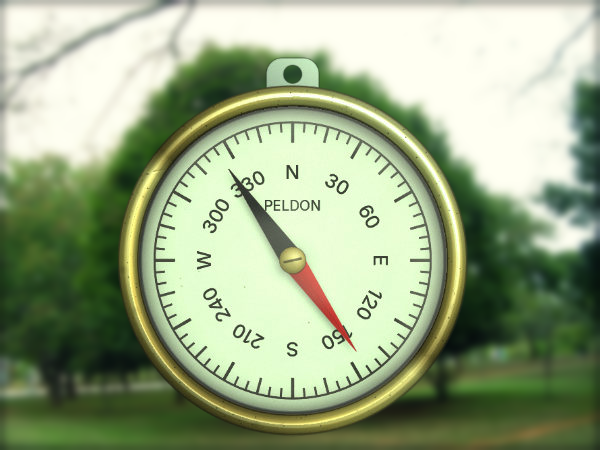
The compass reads 145 °
